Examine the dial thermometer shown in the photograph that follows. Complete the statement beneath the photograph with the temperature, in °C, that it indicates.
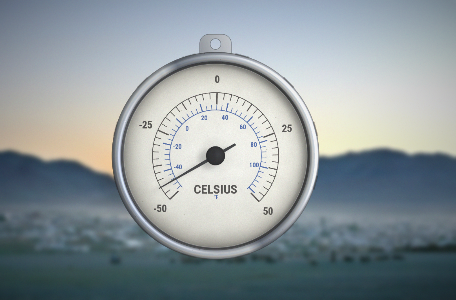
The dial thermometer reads -45 °C
